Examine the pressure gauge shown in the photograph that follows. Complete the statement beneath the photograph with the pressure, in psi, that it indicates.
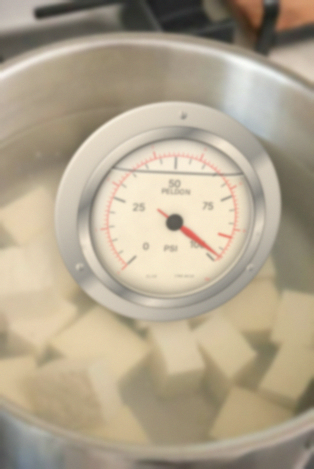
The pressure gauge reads 97.5 psi
